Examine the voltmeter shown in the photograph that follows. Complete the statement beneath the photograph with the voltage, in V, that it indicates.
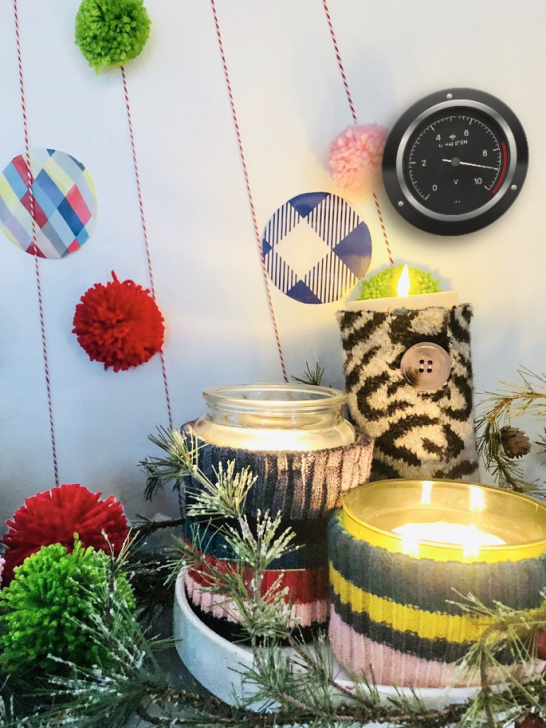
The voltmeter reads 9 V
